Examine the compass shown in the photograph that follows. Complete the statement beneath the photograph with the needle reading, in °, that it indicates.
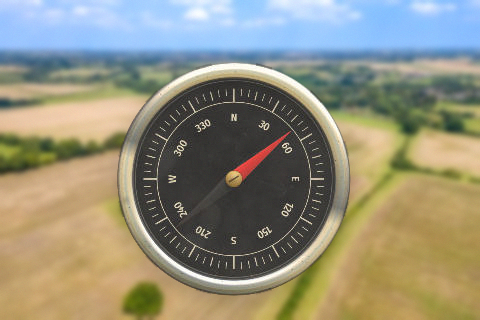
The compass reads 50 °
